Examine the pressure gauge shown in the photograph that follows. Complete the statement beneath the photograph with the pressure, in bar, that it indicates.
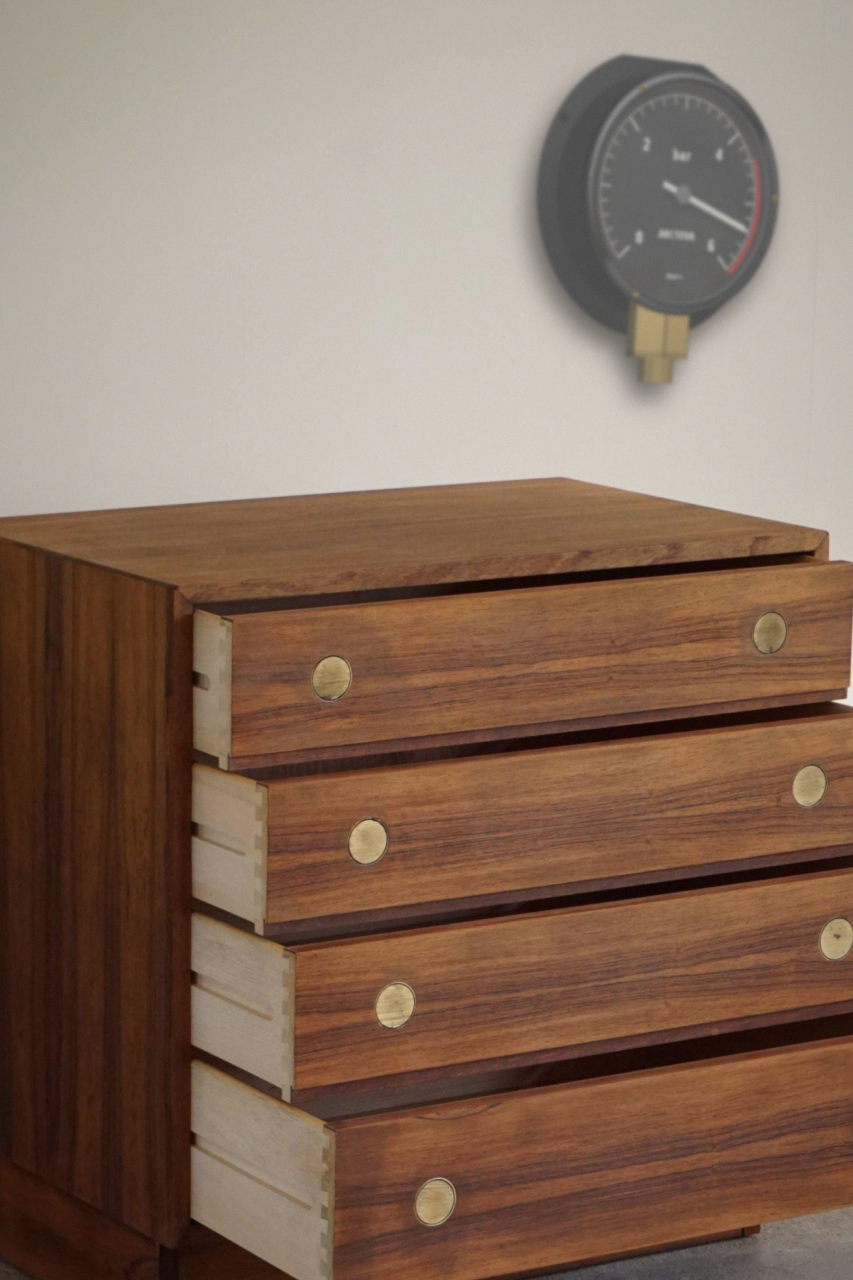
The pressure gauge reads 5.4 bar
